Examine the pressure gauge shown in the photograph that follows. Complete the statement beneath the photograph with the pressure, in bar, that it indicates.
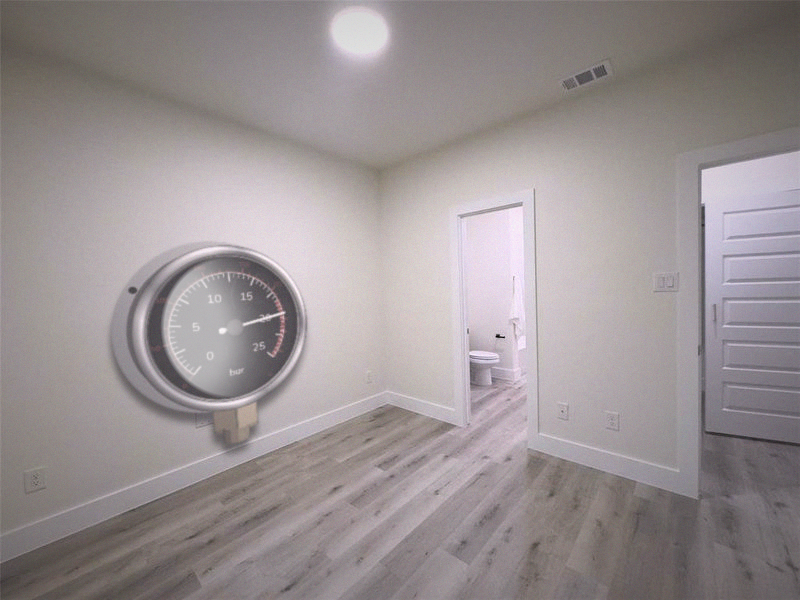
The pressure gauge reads 20 bar
